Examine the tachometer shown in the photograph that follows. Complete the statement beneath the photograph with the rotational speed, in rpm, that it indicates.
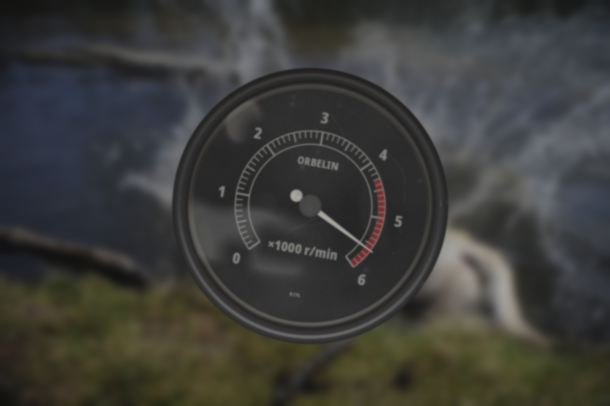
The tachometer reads 5600 rpm
